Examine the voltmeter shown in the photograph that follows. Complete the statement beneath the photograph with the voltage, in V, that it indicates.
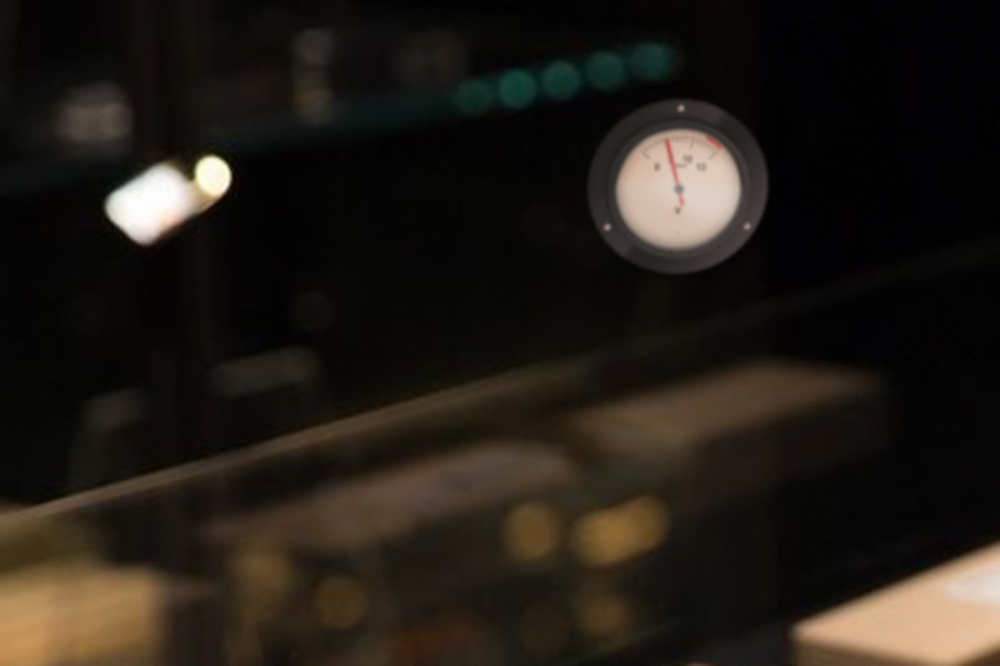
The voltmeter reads 5 V
